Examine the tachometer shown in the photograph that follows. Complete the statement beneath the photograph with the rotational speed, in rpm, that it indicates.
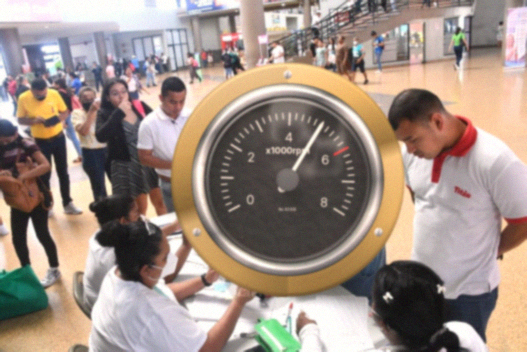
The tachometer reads 5000 rpm
